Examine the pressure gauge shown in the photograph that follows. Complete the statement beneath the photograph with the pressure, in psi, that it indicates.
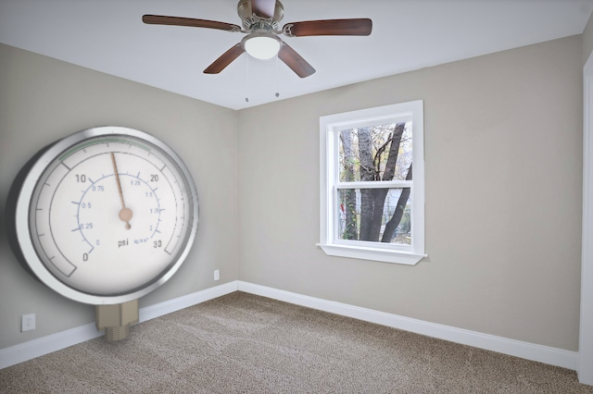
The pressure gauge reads 14 psi
